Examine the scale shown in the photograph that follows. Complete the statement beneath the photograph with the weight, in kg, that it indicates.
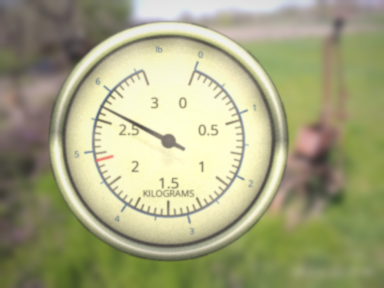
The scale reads 2.6 kg
